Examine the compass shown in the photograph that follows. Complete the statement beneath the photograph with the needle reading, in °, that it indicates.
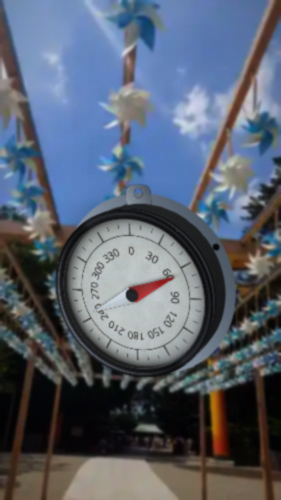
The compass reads 65 °
